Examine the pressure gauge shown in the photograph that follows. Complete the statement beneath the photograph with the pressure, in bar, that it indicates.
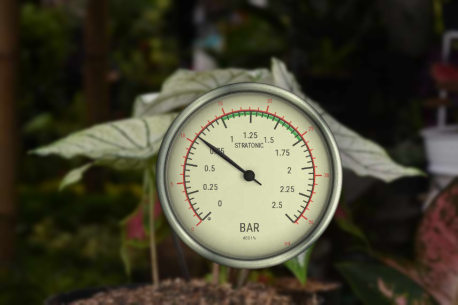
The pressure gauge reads 0.75 bar
